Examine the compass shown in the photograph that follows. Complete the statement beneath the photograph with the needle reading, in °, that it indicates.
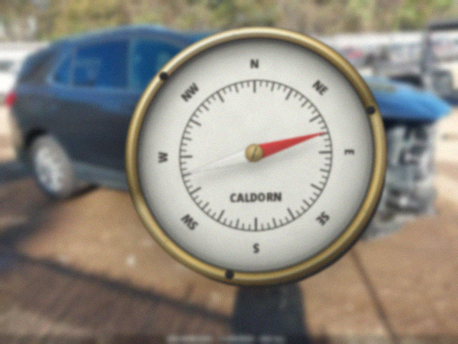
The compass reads 75 °
